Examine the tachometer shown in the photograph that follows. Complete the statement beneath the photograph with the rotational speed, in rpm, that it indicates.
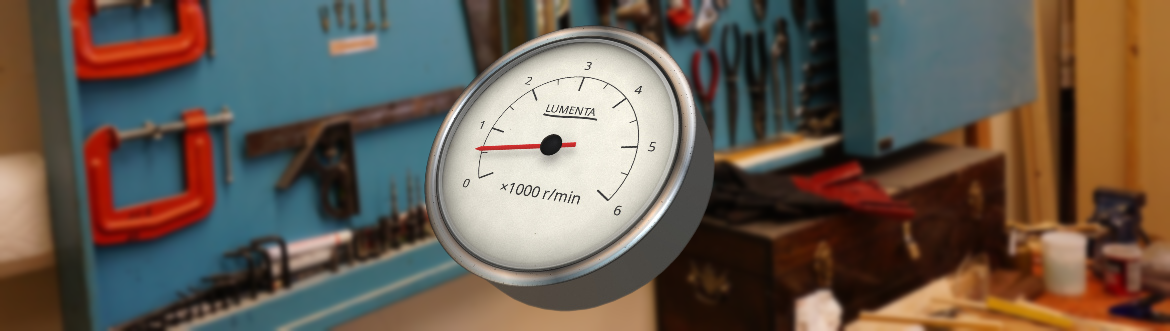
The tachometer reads 500 rpm
